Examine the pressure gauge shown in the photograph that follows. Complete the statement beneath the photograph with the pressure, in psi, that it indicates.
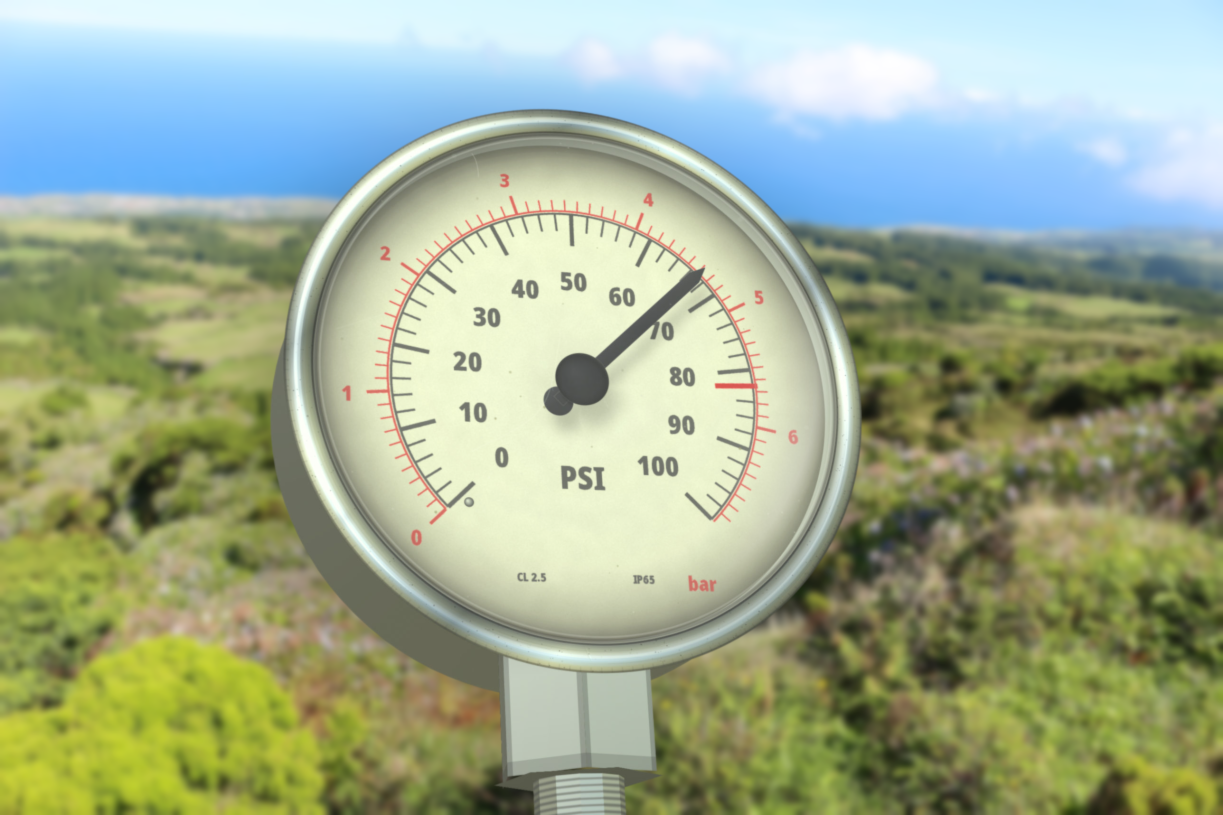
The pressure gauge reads 67 psi
